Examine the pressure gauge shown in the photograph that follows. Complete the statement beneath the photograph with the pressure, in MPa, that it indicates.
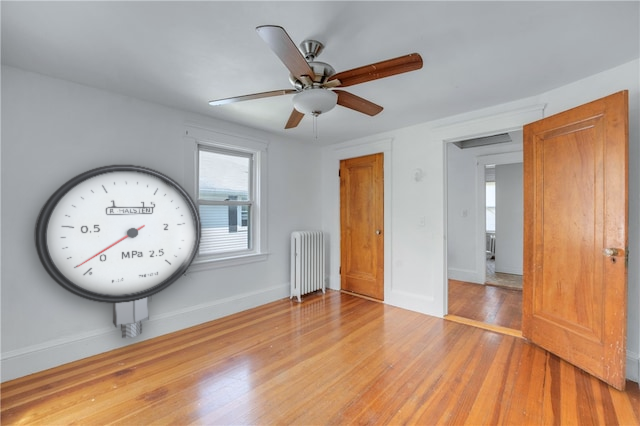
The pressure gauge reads 0.1 MPa
